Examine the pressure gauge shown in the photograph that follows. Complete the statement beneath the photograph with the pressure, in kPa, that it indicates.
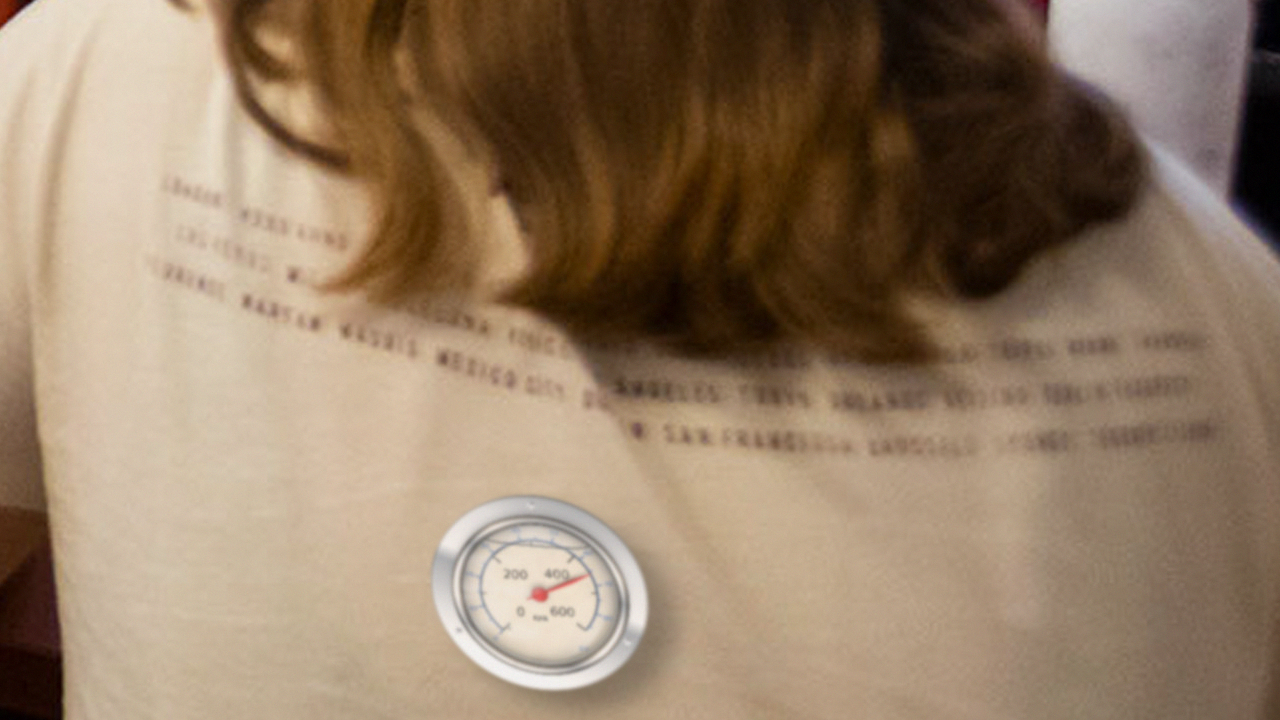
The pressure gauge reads 450 kPa
